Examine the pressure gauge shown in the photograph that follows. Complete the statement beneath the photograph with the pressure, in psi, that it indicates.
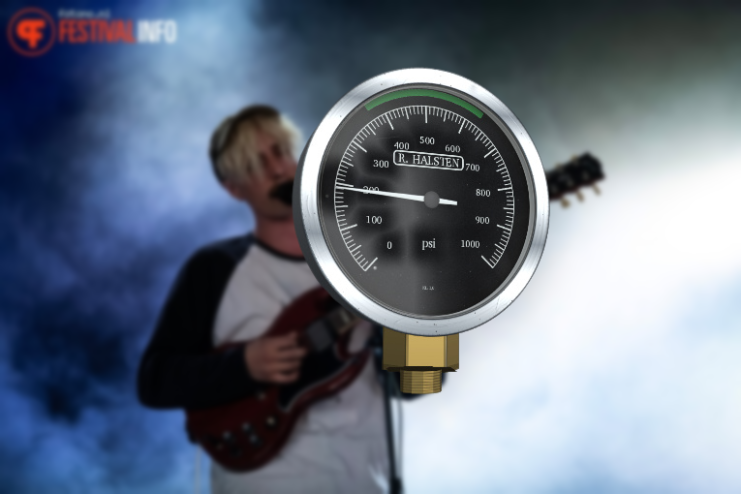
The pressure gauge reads 190 psi
